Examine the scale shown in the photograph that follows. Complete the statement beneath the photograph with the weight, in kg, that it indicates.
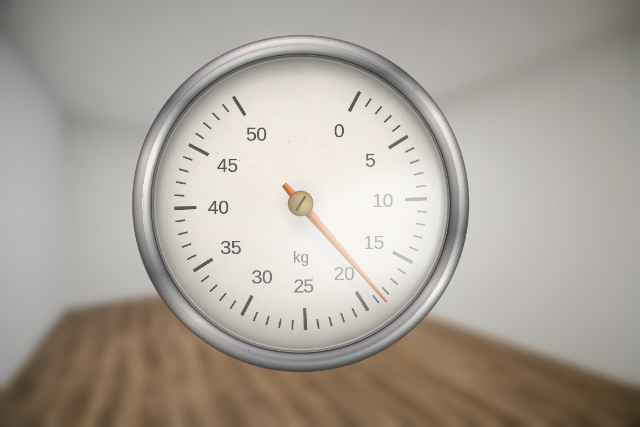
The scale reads 18.5 kg
